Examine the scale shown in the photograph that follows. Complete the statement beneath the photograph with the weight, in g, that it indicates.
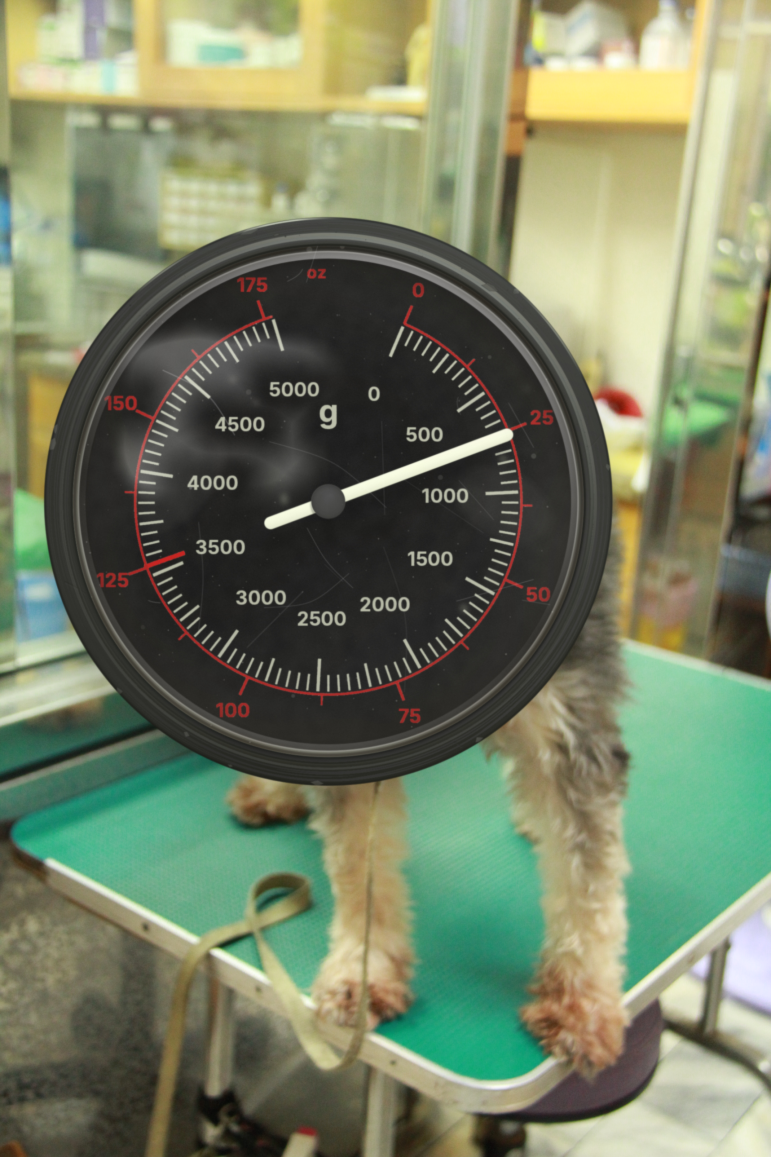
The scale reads 725 g
